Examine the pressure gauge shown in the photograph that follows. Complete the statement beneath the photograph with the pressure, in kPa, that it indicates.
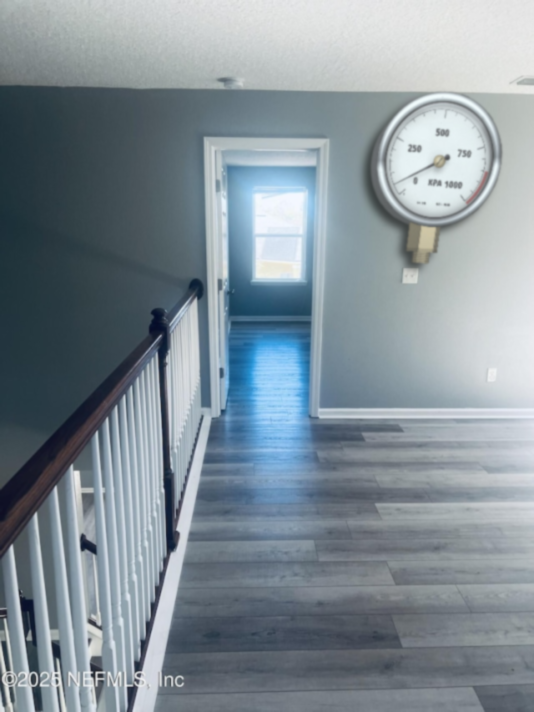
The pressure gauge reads 50 kPa
